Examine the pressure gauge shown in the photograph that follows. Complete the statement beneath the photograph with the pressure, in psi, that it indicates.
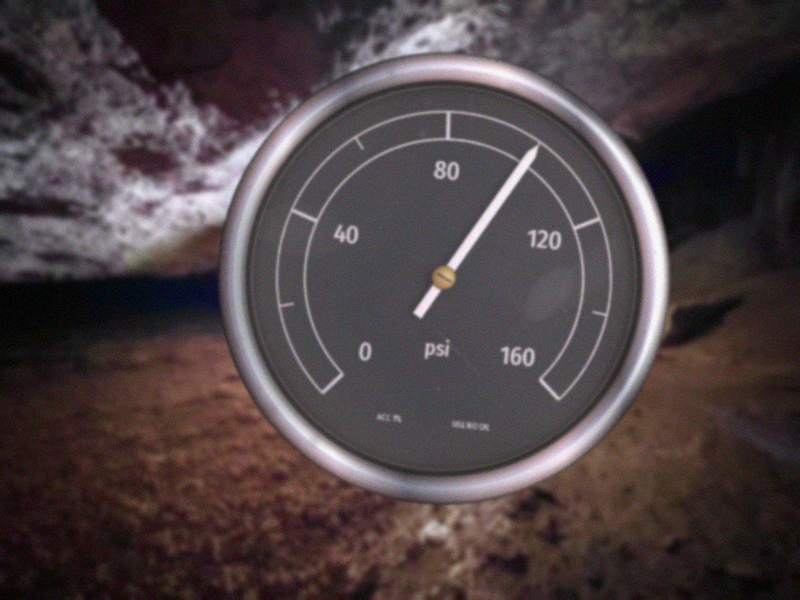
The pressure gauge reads 100 psi
